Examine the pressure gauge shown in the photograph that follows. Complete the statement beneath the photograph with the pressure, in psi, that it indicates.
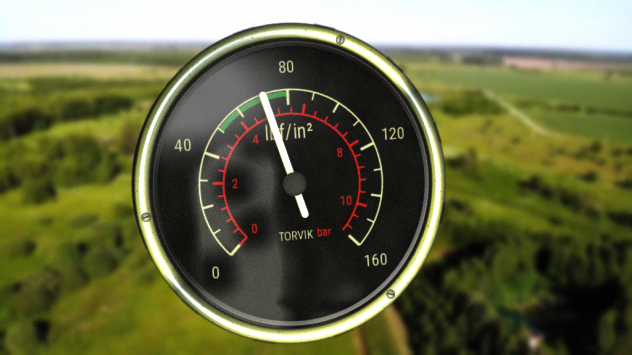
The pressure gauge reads 70 psi
